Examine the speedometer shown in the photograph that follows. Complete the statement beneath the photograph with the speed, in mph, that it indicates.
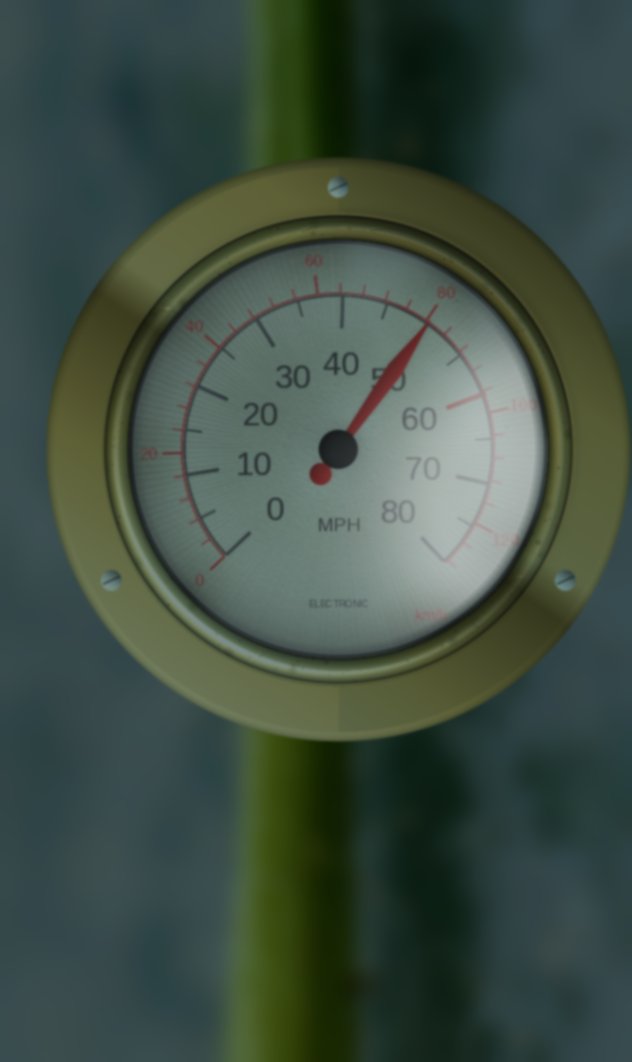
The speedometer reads 50 mph
